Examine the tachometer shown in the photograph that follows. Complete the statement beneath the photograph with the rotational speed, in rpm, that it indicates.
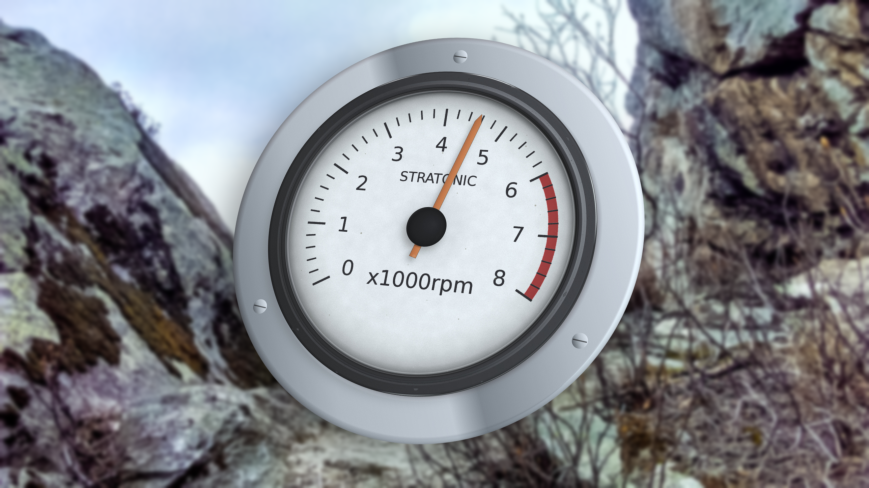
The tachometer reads 4600 rpm
